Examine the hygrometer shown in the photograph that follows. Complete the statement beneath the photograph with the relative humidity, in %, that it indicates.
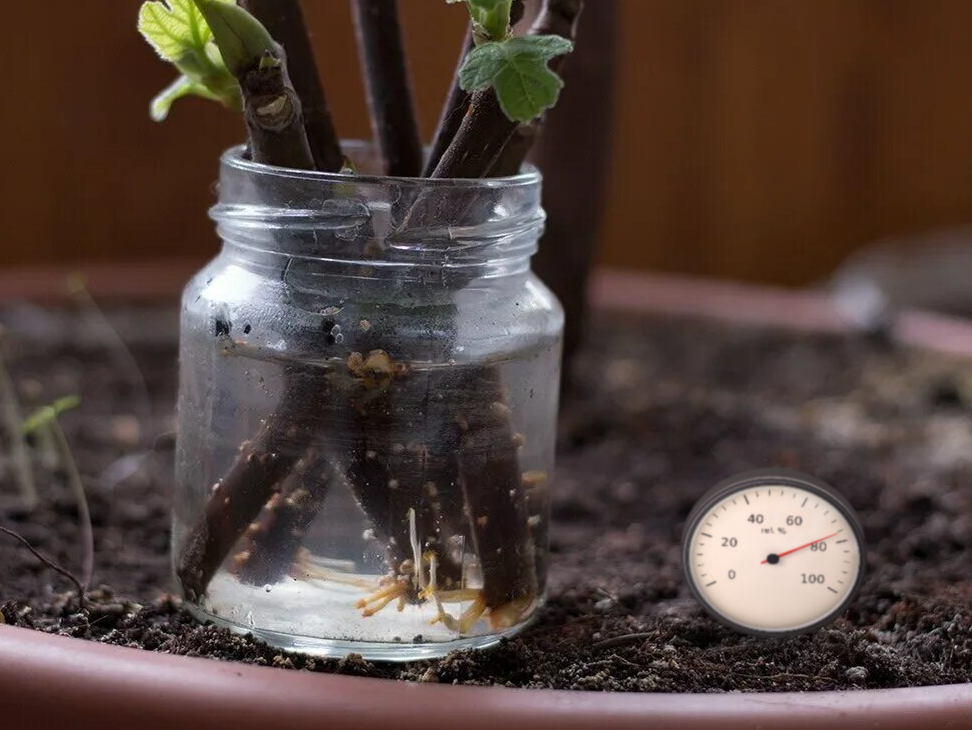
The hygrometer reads 76 %
